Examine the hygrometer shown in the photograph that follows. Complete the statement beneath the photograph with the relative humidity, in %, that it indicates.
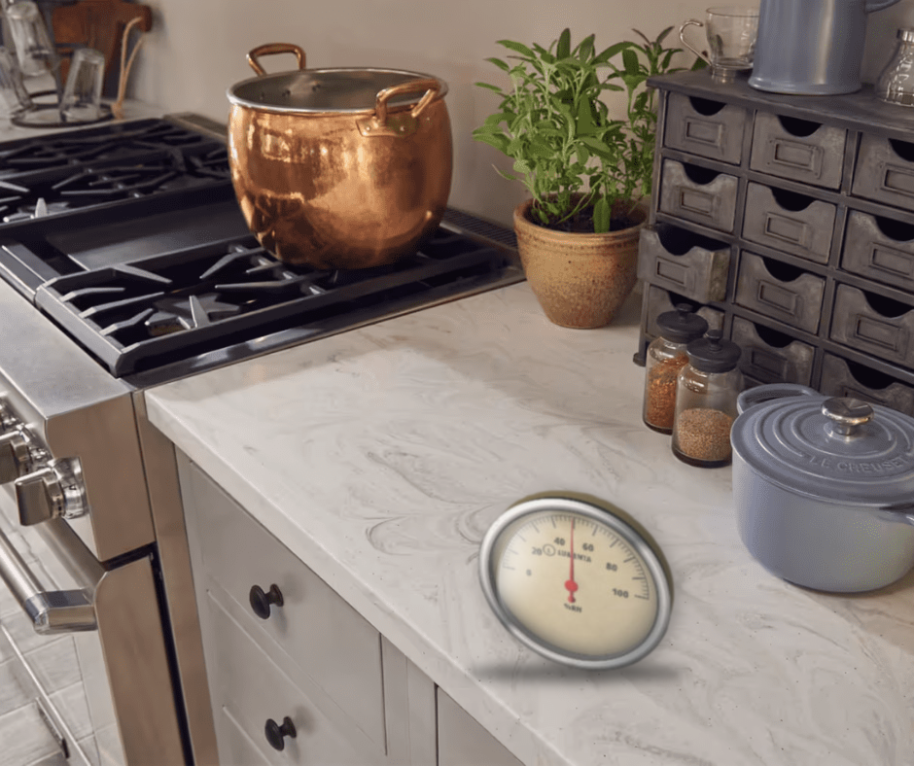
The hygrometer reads 50 %
